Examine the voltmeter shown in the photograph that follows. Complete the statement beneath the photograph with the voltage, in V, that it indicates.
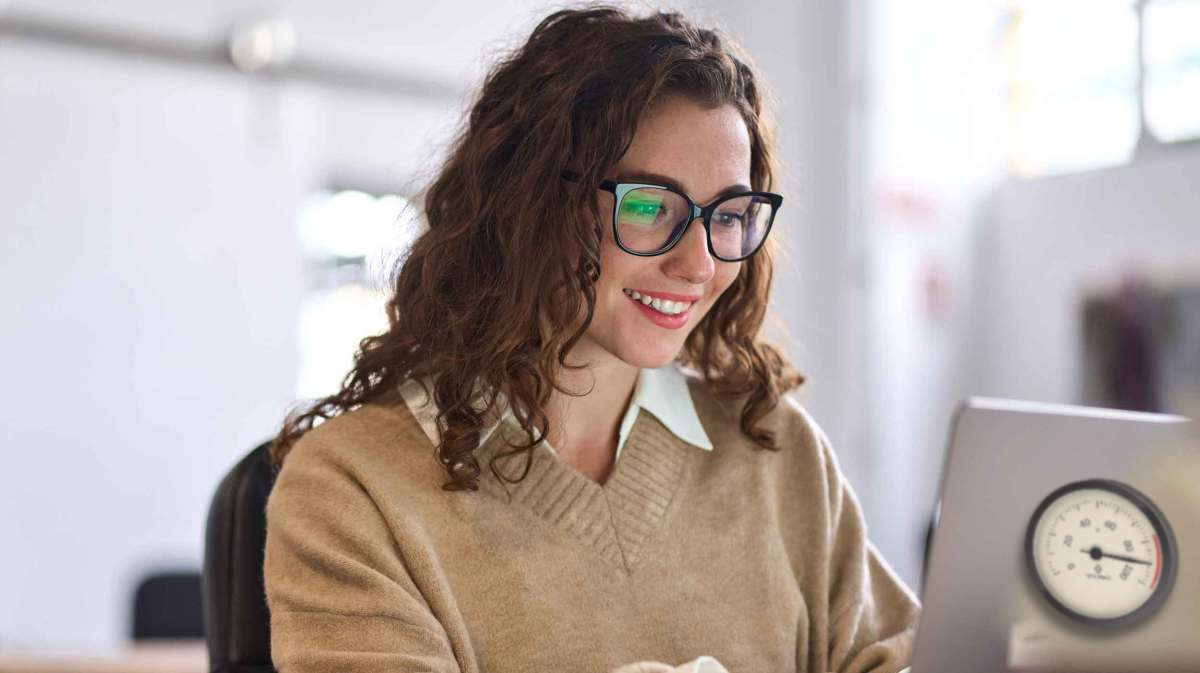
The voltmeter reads 90 V
